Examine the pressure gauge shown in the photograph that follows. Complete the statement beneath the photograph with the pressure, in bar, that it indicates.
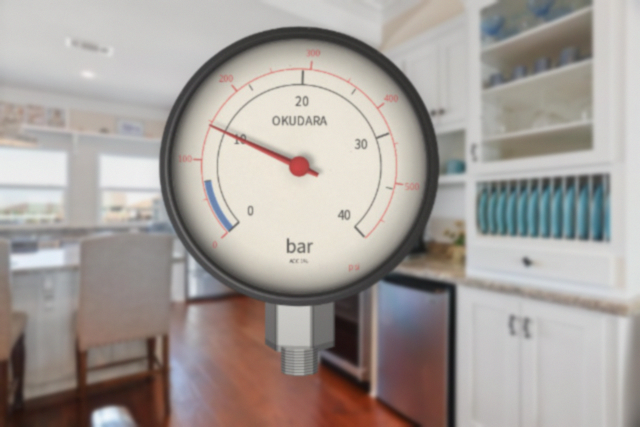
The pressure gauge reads 10 bar
